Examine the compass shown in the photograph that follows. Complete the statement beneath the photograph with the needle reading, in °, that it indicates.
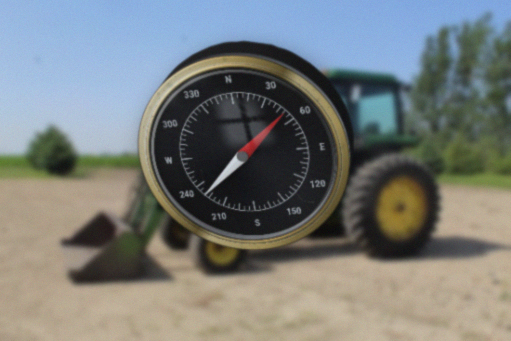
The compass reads 50 °
